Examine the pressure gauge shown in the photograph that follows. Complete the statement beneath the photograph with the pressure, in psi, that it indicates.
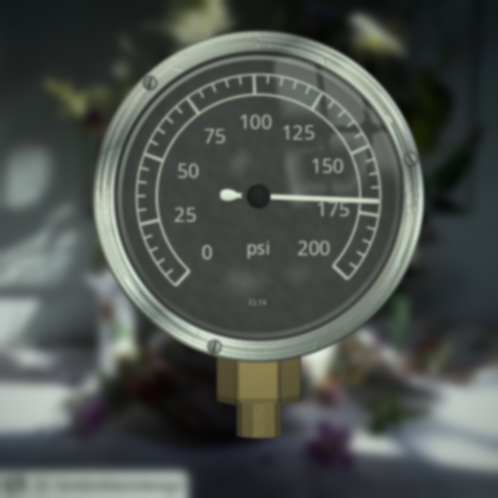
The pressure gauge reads 170 psi
